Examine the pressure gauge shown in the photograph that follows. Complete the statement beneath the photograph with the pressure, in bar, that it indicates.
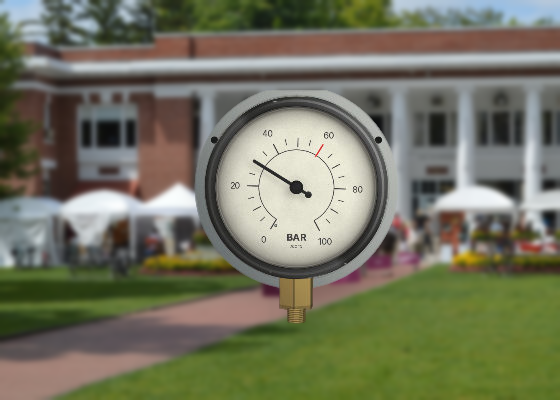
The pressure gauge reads 30 bar
